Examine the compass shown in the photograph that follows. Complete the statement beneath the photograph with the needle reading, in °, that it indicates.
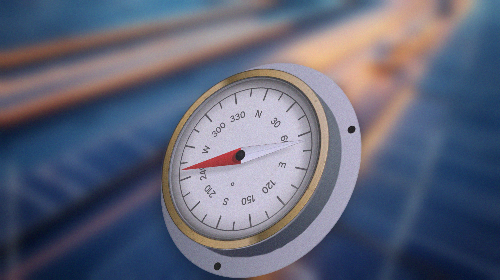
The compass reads 247.5 °
